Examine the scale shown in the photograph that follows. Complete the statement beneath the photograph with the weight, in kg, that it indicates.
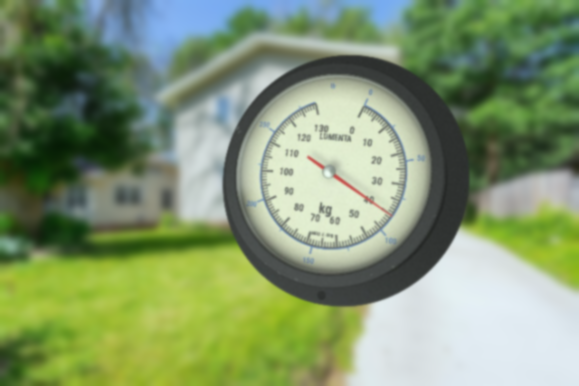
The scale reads 40 kg
